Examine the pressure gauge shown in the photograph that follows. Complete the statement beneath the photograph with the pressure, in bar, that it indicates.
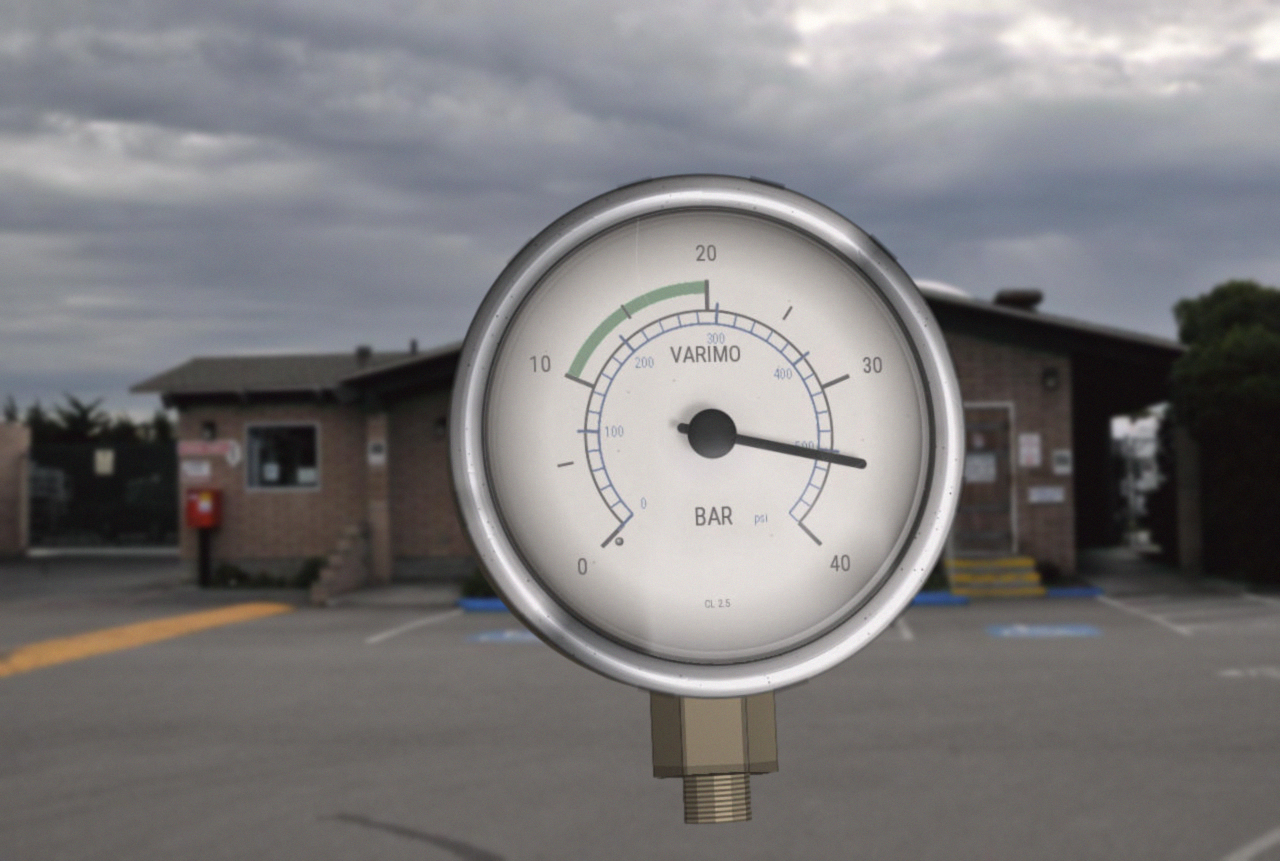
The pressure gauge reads 35 bar
